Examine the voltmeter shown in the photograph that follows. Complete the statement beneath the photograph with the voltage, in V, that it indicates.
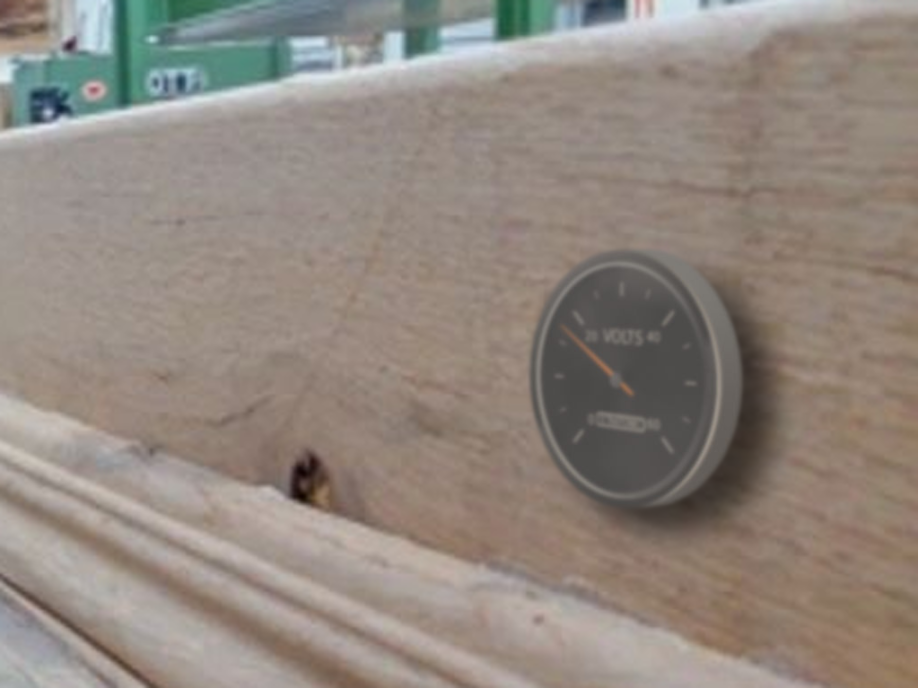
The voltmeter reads 17.5 V
